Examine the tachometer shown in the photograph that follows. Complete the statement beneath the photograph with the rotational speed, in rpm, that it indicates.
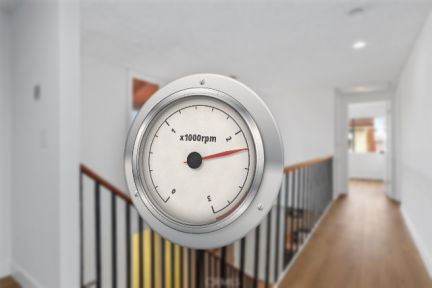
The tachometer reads 2200 rpm
